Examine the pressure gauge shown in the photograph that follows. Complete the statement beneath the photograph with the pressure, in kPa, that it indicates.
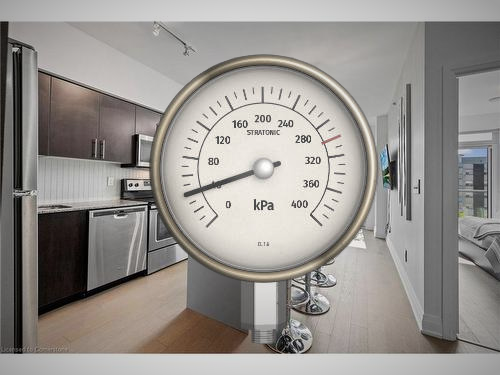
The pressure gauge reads 40 kPa
